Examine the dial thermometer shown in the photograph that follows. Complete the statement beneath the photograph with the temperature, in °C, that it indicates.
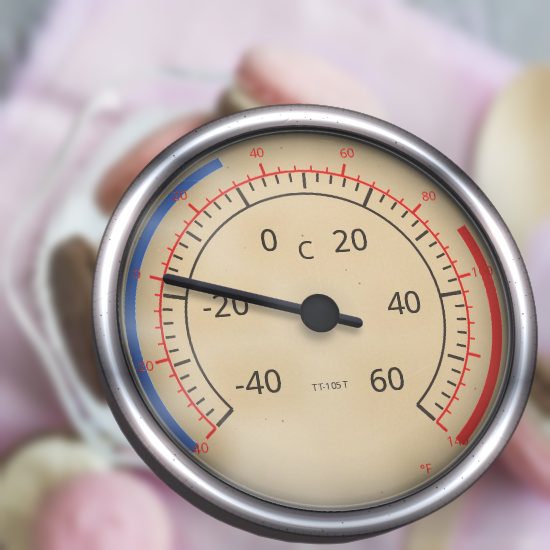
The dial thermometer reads -18 °C
